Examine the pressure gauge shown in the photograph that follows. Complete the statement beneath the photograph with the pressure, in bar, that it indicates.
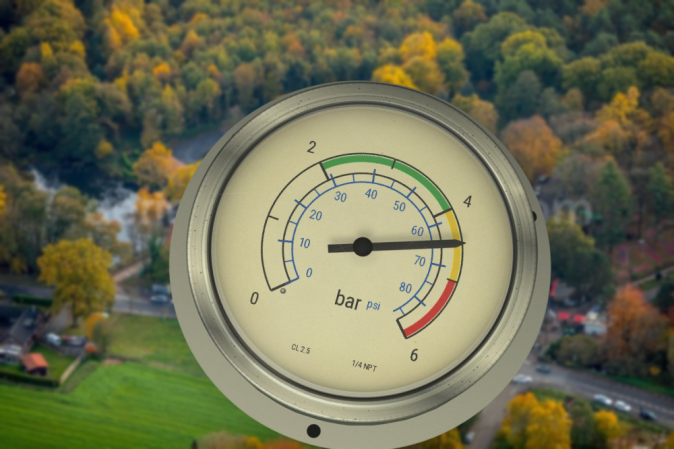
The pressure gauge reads 4.5 bar
